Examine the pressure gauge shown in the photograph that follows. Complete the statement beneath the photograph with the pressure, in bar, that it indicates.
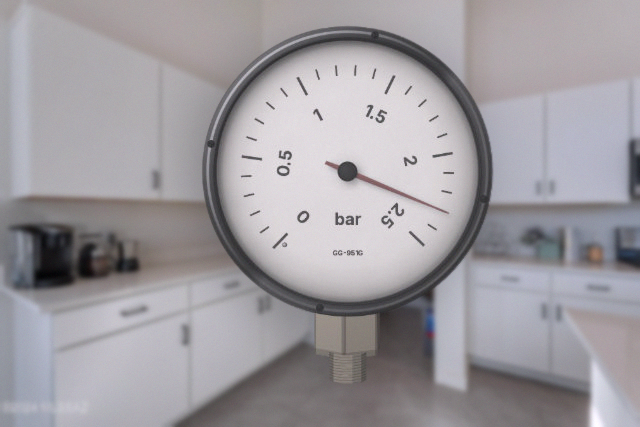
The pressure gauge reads 2.3 bar
